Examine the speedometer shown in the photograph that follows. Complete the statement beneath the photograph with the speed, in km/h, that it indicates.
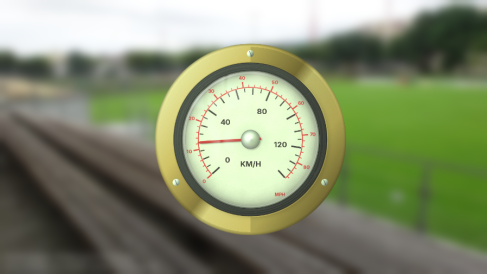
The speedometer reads 20 km/h
